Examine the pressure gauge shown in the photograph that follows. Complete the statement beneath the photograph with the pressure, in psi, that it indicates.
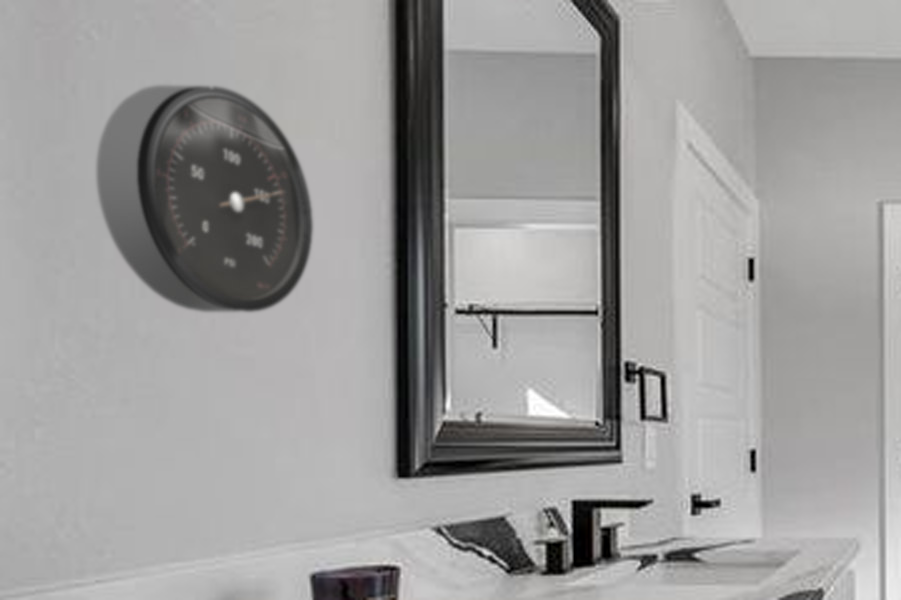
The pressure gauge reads 150 psi
